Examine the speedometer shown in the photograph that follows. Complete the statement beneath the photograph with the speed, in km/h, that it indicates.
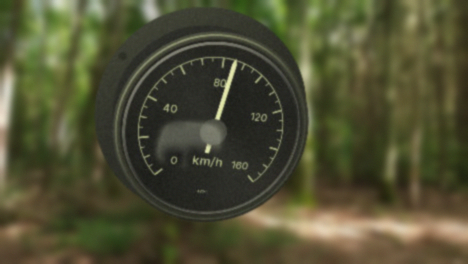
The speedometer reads 85 km/h
